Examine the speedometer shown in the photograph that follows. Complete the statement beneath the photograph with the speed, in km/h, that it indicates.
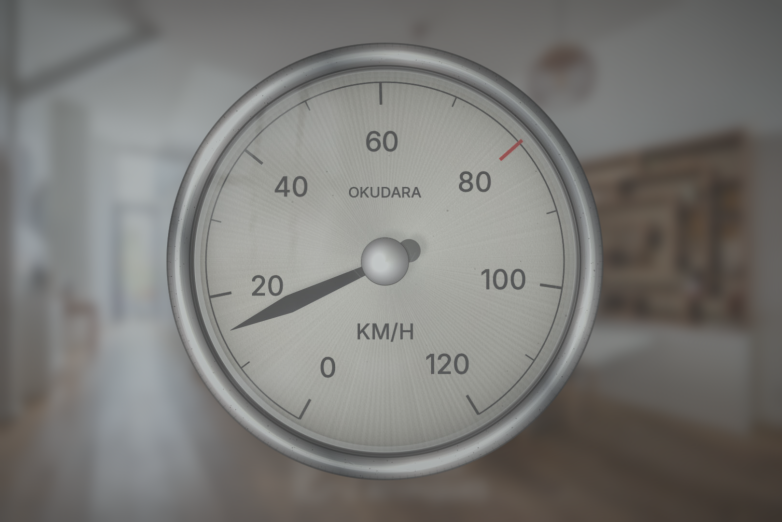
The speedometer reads 15 km/h
